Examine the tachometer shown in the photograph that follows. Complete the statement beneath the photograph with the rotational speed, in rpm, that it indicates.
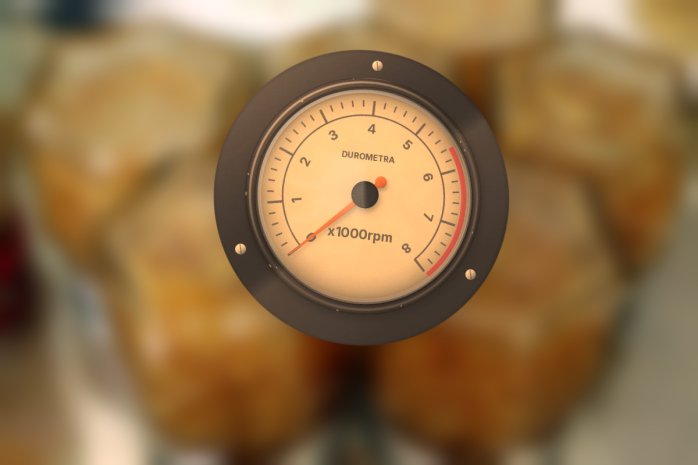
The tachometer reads 0 rpm
